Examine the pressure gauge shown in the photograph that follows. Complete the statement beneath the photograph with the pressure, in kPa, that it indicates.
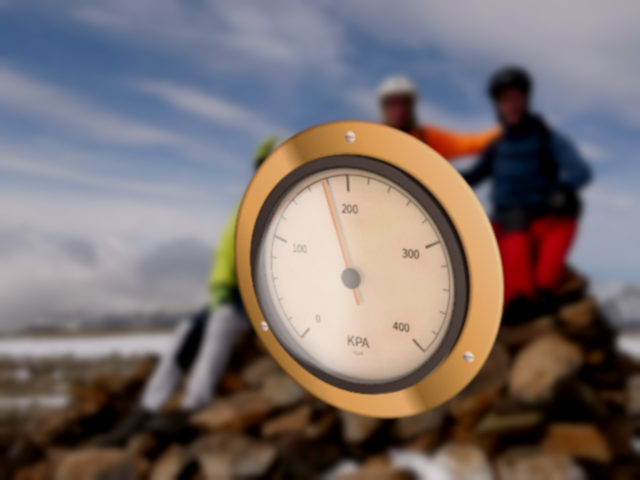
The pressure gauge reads 180 kPa
